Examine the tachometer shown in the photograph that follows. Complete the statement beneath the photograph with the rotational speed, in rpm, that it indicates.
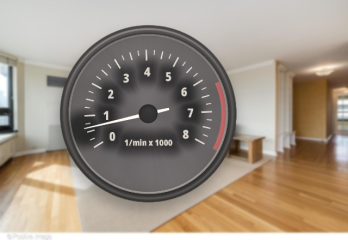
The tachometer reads 625 rpm
